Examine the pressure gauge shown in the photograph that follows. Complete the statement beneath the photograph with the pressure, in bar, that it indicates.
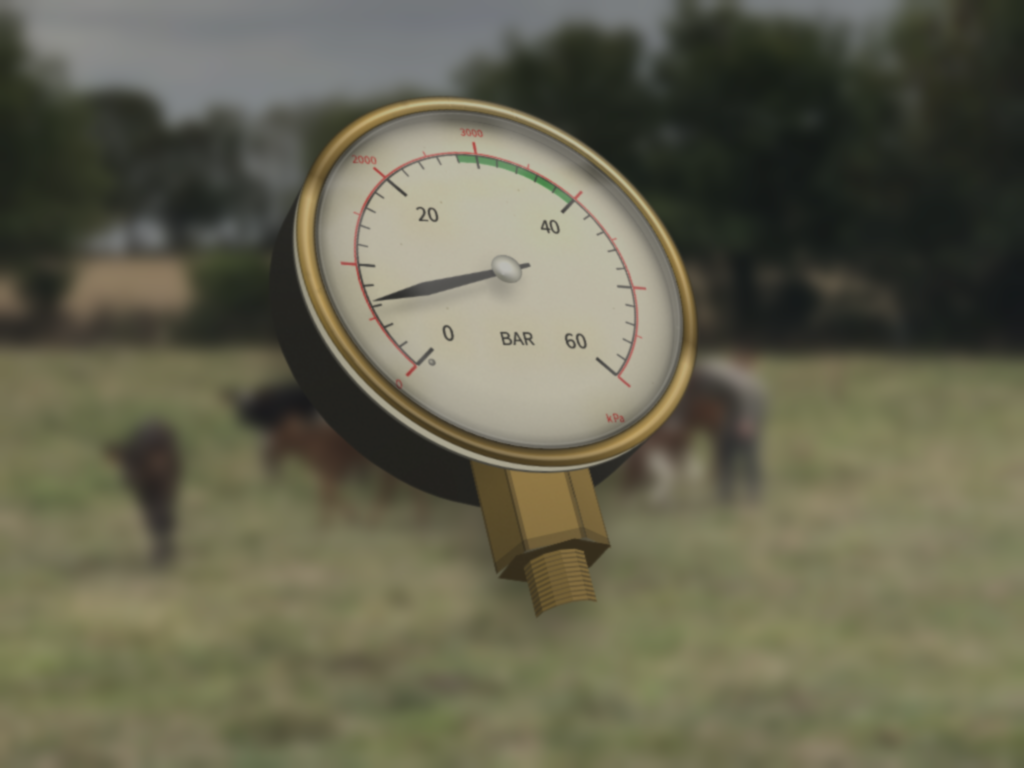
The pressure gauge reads 6 bar
